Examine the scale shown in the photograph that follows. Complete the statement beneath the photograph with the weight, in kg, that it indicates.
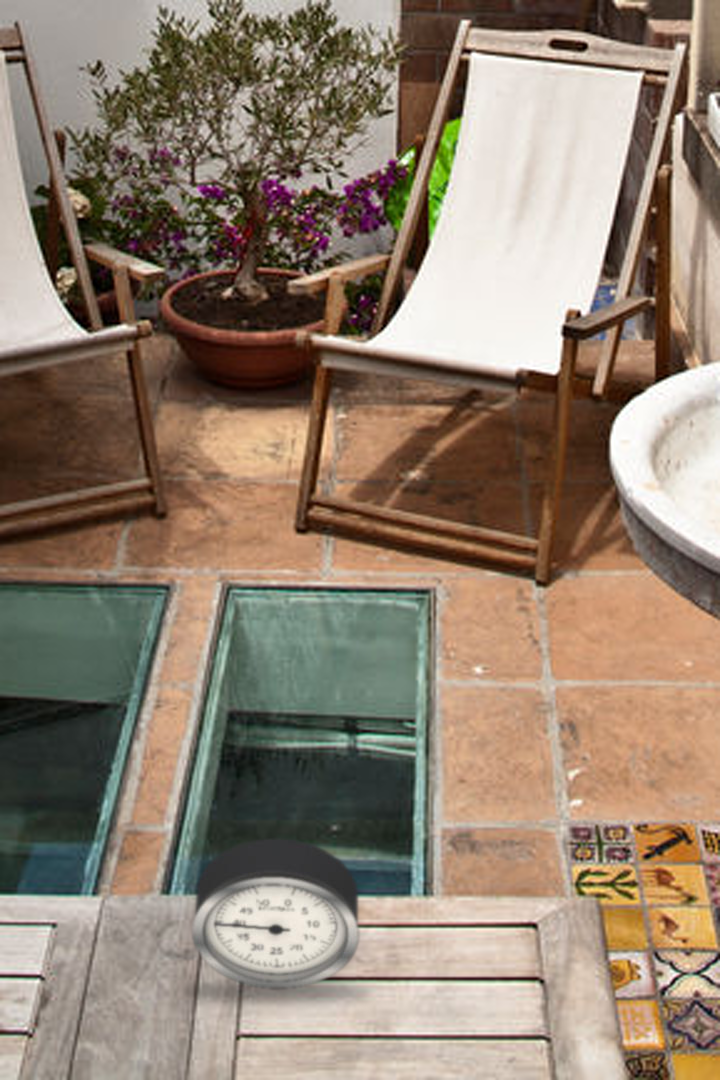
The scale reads 40 kg
